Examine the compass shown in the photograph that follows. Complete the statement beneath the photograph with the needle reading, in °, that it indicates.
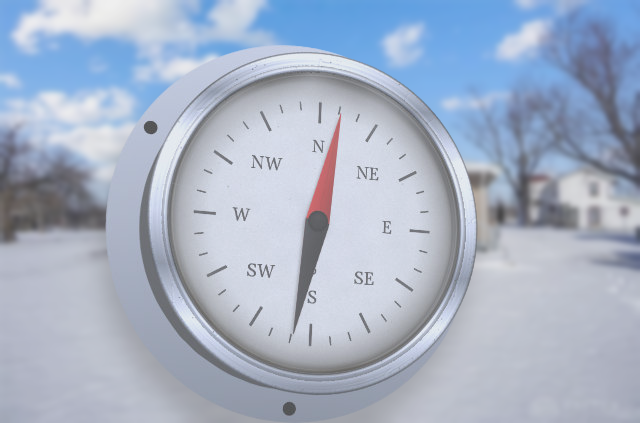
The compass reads 10 °
